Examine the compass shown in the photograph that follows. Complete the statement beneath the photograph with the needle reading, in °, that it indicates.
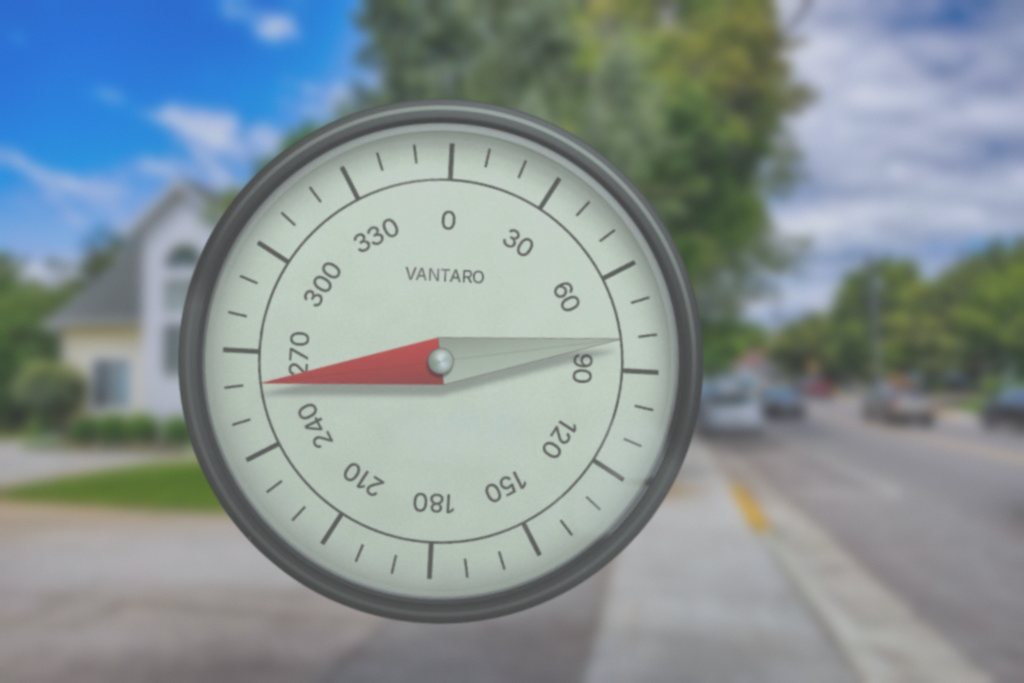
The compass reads 260 °
